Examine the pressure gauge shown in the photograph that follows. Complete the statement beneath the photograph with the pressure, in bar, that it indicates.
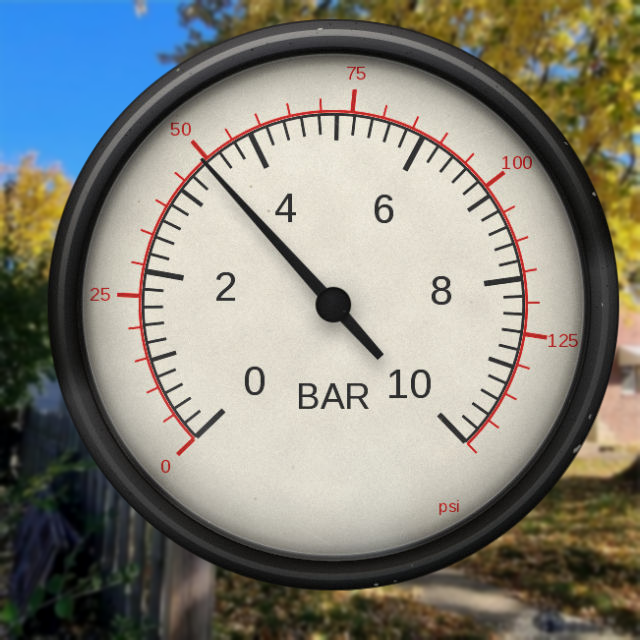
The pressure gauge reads 3.4 bar
